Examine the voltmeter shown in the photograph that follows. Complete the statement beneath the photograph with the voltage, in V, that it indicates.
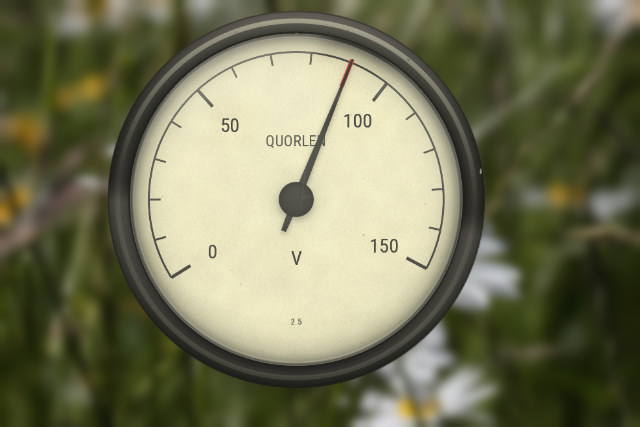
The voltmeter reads 90 V
